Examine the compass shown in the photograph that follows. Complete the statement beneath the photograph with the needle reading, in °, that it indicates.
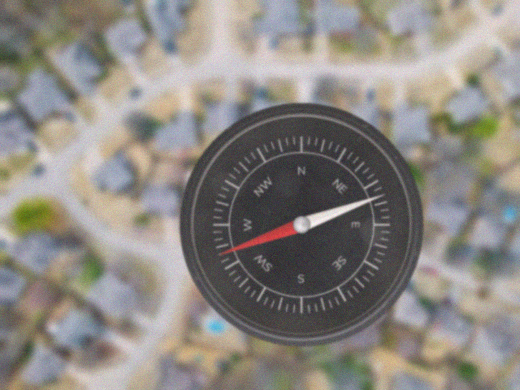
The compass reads 250 °
